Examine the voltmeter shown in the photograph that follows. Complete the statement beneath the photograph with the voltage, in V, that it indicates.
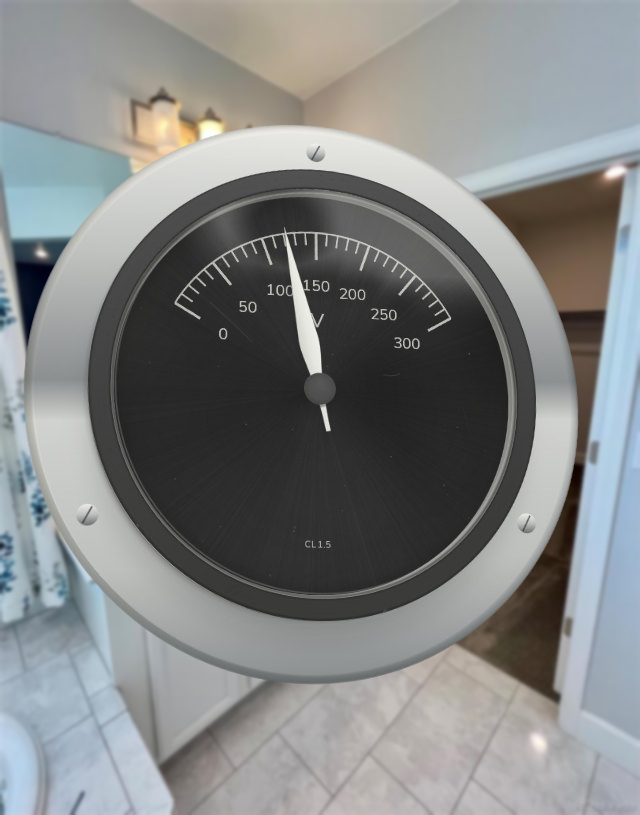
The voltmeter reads 120 V
